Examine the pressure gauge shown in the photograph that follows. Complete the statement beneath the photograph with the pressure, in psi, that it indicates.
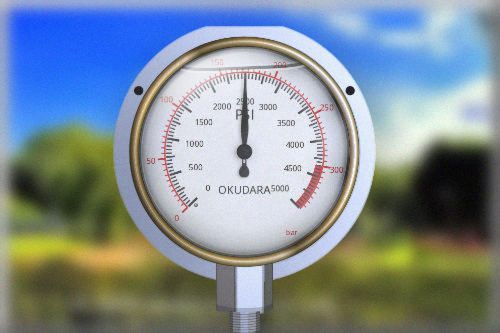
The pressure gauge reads 2500 psi
